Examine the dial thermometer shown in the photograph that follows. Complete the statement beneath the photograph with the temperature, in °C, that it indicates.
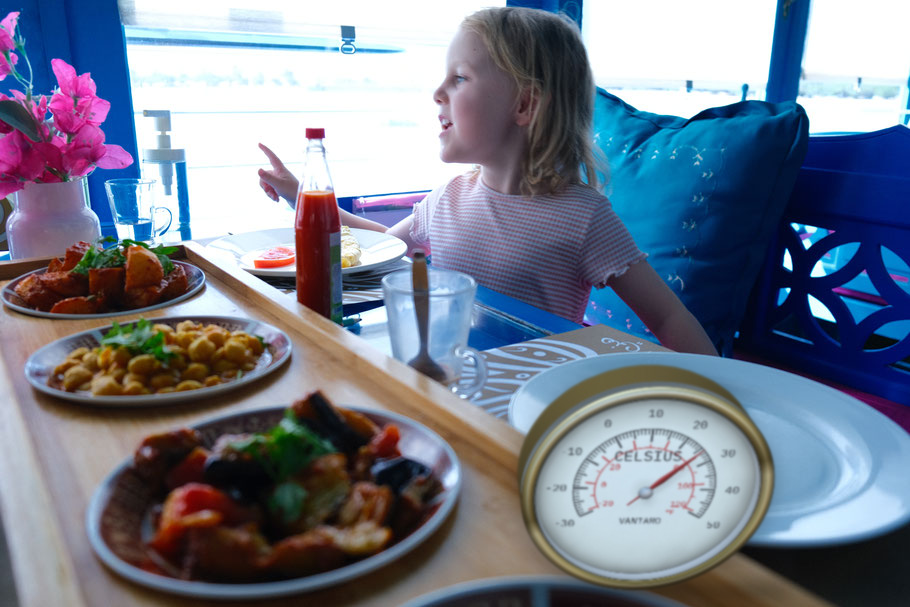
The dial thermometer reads 25 °C
